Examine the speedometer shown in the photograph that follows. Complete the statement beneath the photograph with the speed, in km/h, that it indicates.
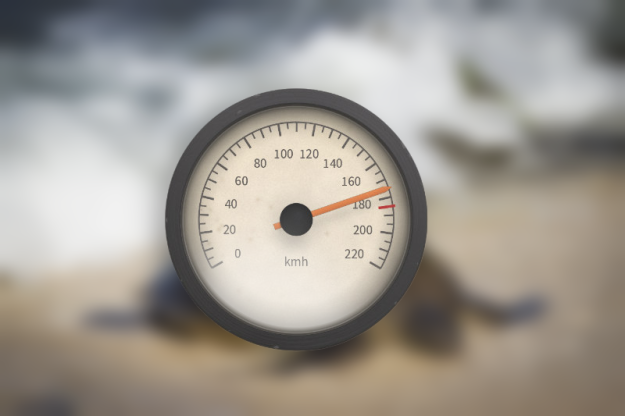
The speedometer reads 175 km/h
